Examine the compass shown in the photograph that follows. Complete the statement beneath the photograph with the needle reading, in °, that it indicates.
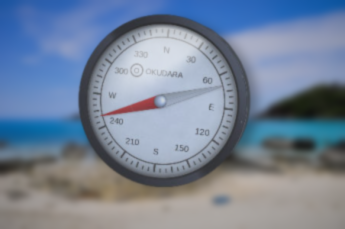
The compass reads 250 °
